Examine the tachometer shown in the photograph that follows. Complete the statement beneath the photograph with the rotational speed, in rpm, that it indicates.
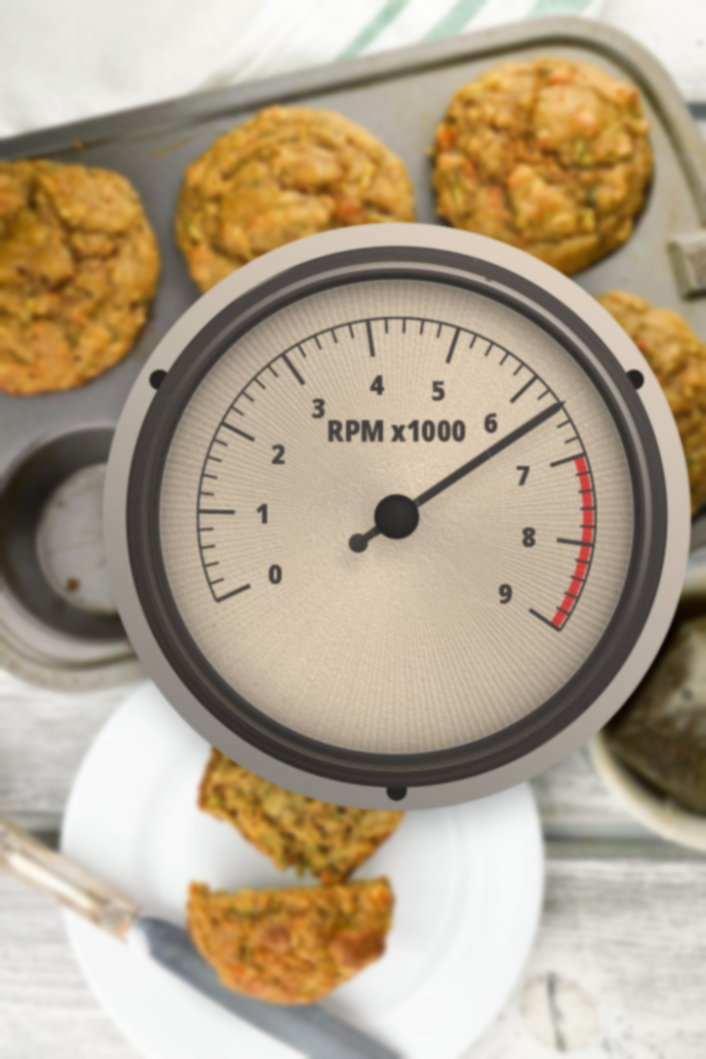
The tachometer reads 6400 rpm
